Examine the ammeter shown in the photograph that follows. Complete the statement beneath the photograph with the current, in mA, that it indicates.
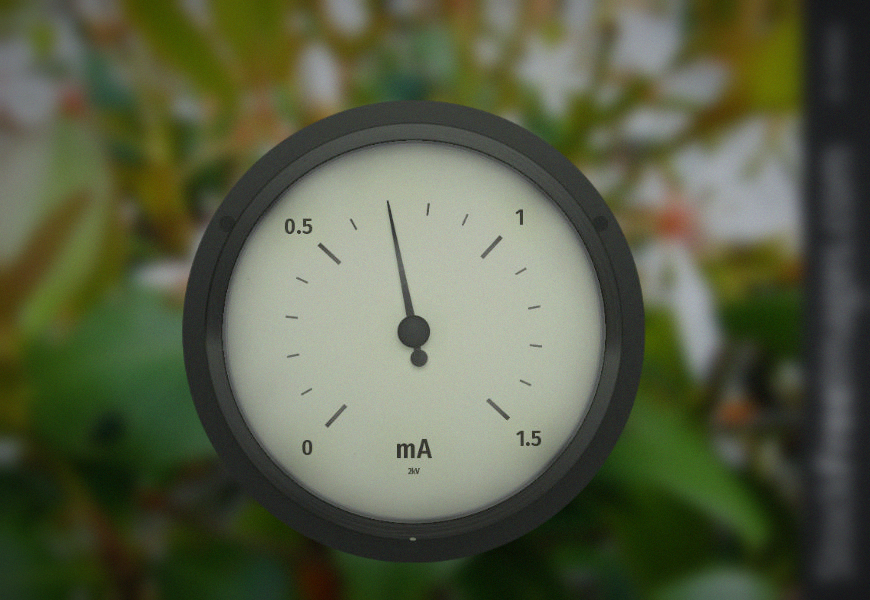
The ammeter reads 0.7 mA
